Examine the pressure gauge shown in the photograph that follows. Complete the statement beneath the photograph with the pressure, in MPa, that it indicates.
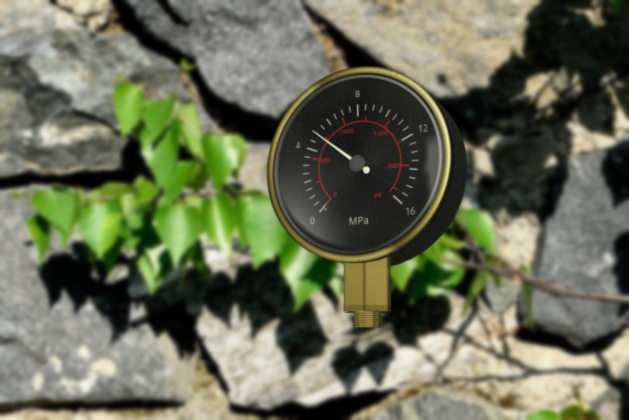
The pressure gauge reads 5 MPa
